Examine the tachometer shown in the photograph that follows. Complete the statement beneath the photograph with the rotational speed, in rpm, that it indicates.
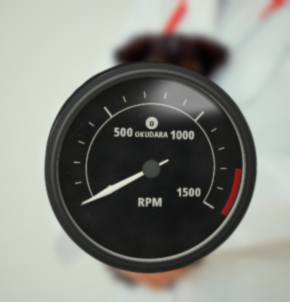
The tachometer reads 0 rpm
